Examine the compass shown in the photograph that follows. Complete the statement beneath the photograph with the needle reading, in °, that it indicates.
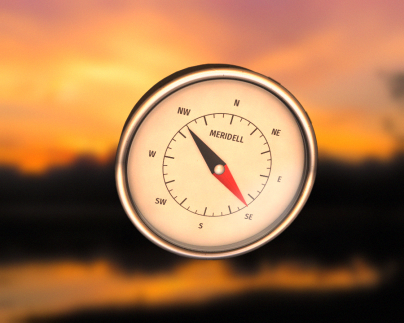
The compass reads 130 °
